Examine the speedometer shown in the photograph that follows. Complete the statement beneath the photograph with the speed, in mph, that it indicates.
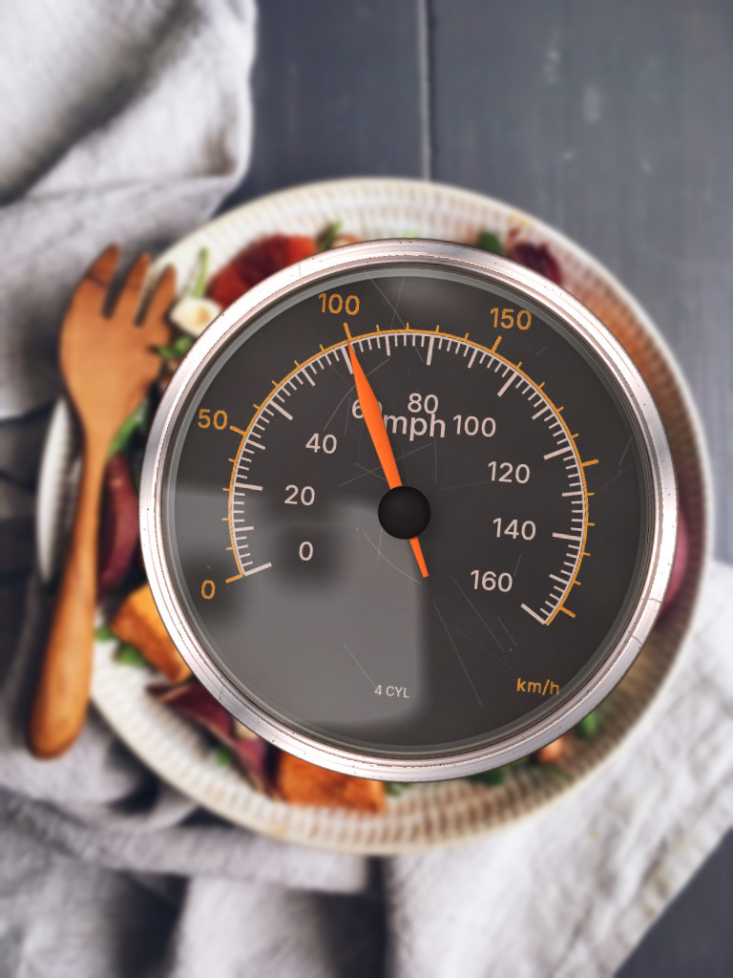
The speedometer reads 62 mph
